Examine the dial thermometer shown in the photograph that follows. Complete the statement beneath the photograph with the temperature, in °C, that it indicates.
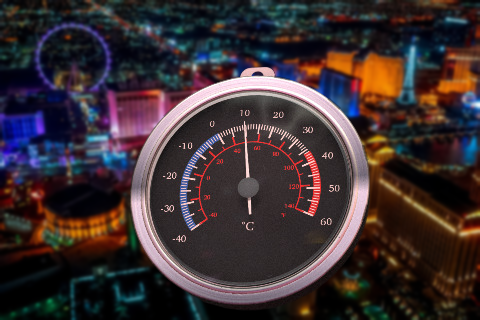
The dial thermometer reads 10 °C
